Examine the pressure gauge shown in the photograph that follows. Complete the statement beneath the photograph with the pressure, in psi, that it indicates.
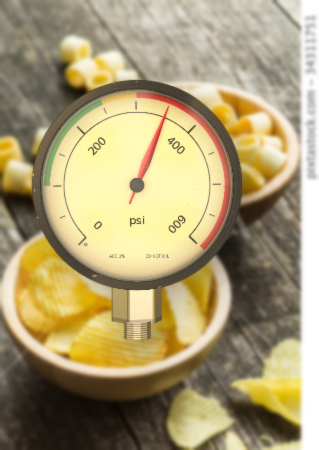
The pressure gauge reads 350 psi
